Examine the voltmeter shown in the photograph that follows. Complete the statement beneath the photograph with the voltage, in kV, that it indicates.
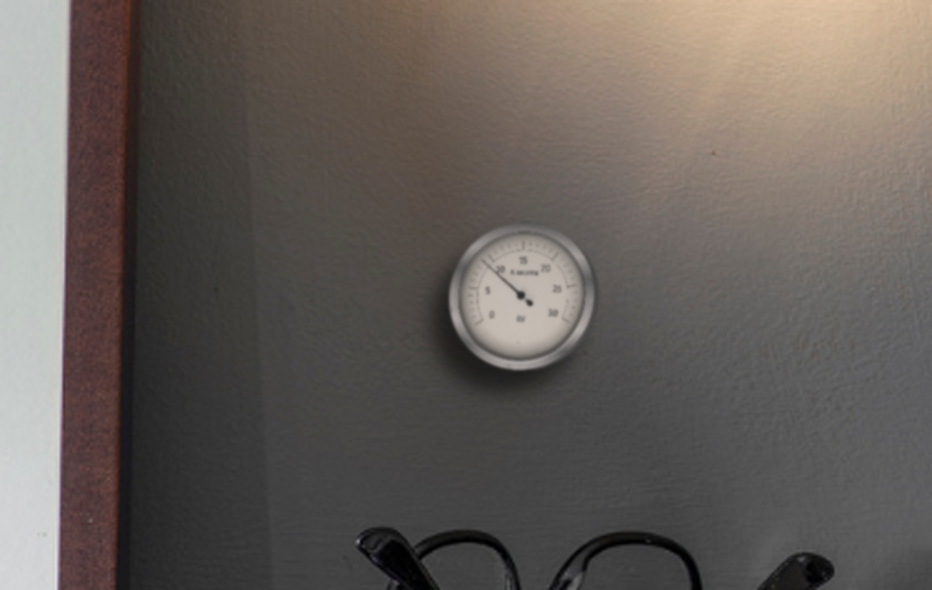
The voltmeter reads 9 kV
